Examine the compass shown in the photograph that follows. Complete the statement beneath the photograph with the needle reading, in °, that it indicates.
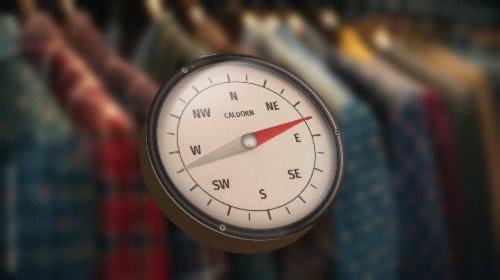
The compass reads 75 °
